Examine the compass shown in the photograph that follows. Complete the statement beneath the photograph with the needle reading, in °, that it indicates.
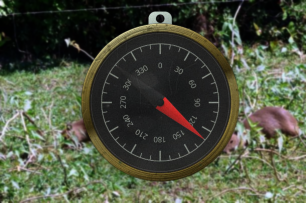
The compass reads 130 °
